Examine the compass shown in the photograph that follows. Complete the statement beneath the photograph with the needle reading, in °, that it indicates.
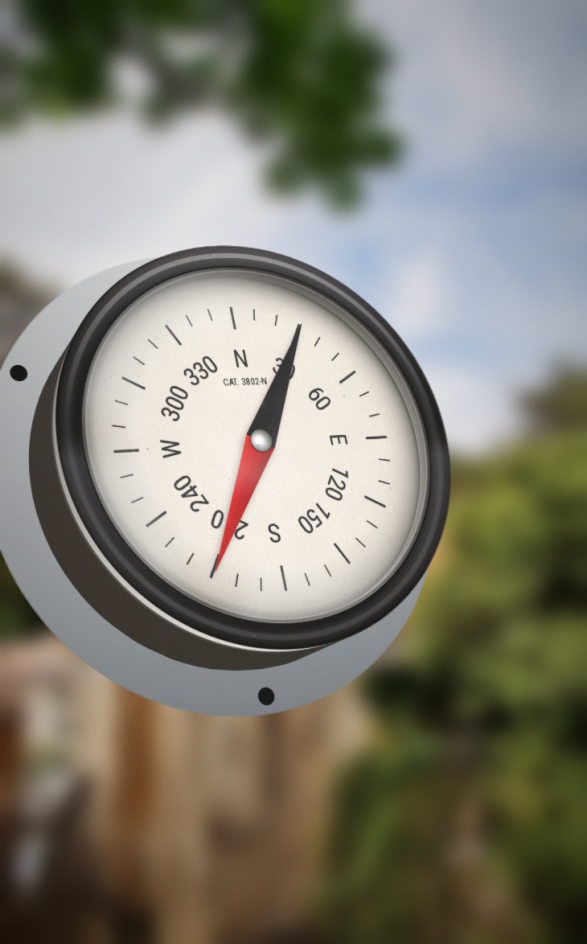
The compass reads 210 °
